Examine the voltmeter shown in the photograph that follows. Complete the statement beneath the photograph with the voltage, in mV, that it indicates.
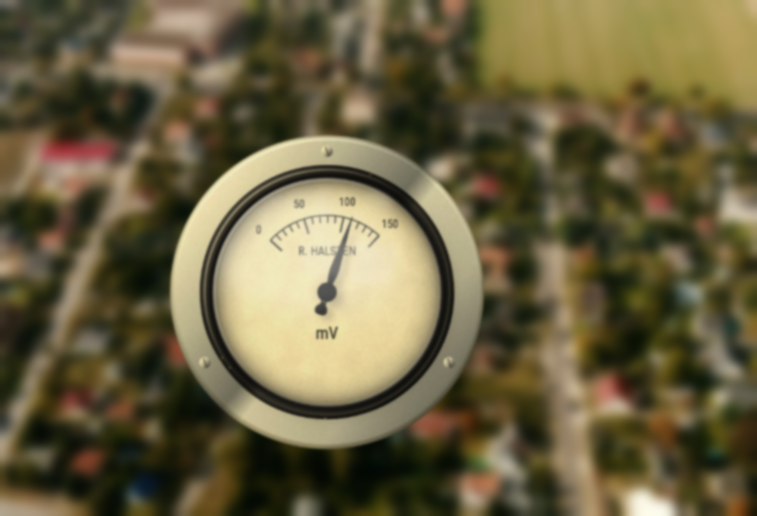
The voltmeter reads 110 mV
